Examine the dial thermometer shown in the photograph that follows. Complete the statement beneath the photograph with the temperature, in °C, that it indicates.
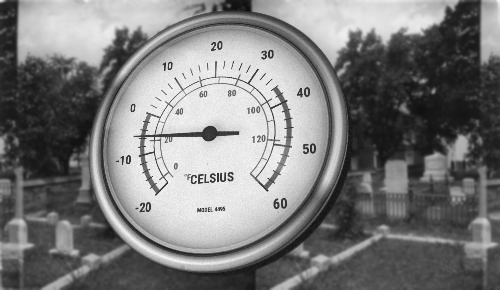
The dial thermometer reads -6 °C
